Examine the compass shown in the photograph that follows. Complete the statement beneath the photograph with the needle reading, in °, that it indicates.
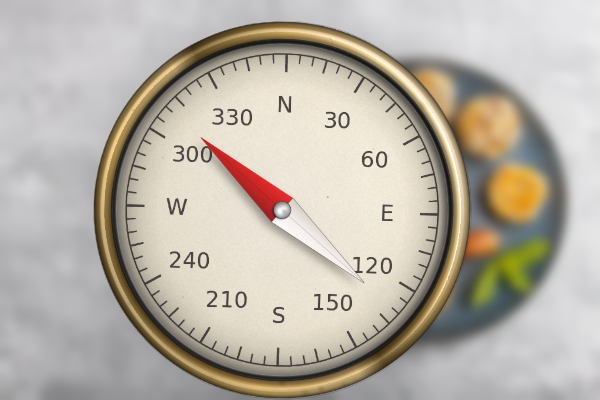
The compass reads 310 °
